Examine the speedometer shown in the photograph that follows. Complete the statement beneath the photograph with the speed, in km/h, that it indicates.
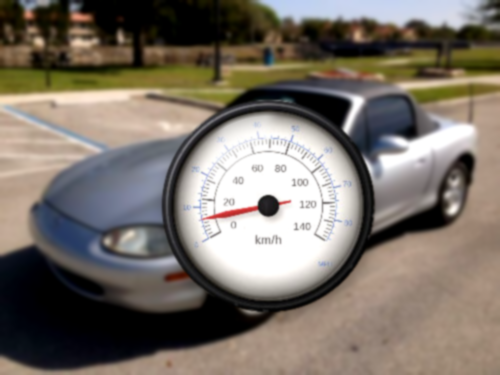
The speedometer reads 10 km/h
